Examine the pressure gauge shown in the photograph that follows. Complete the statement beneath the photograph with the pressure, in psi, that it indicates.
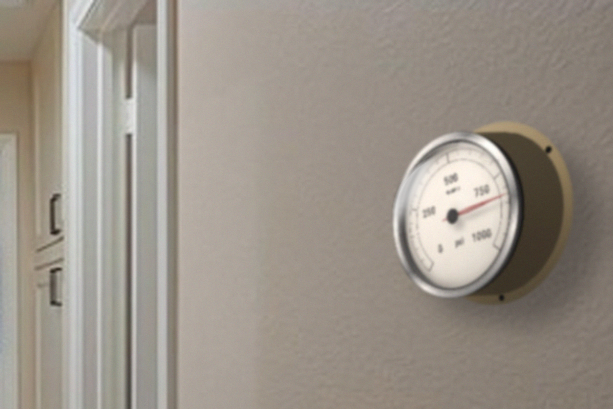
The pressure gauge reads 825 psi
